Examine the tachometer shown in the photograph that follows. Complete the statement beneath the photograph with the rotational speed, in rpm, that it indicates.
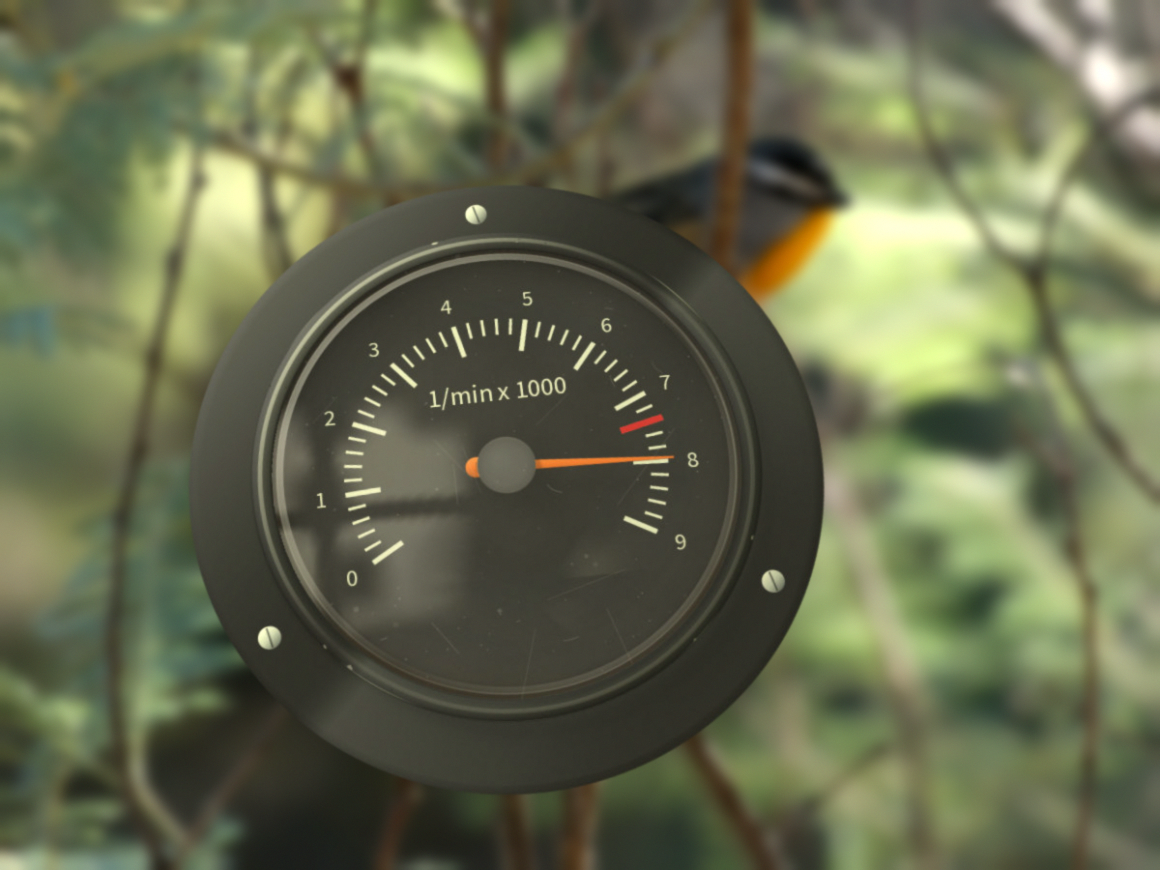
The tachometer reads 8000 rpm
